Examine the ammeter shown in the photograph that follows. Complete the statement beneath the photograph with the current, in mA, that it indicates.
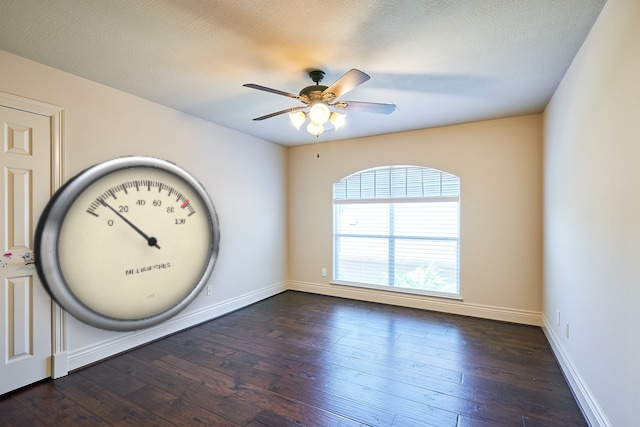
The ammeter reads 10 mA
